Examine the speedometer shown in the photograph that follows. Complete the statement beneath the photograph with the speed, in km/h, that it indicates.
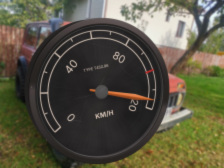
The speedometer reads 115 km/h
